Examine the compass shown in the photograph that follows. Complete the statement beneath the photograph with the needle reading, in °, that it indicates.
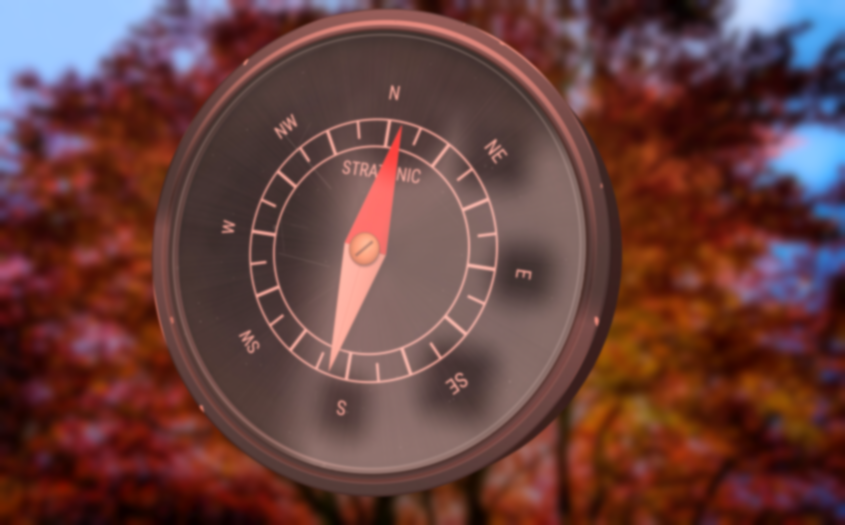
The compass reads 7.5 °
